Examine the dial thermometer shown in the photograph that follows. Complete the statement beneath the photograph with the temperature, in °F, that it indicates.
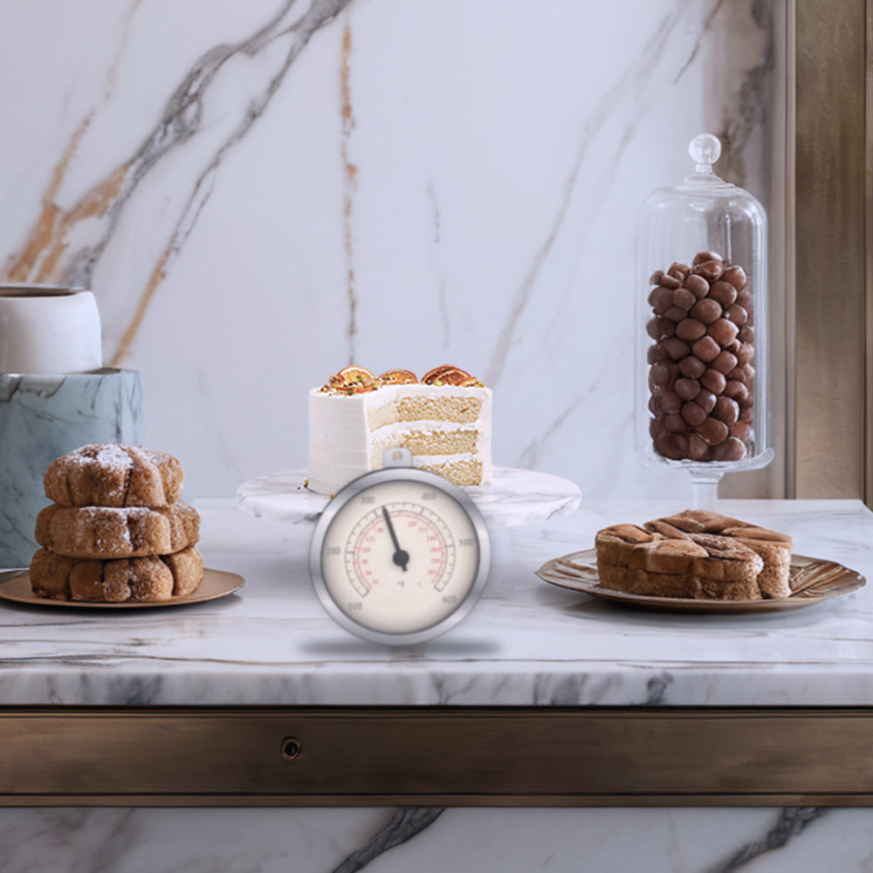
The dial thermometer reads 320 °F
